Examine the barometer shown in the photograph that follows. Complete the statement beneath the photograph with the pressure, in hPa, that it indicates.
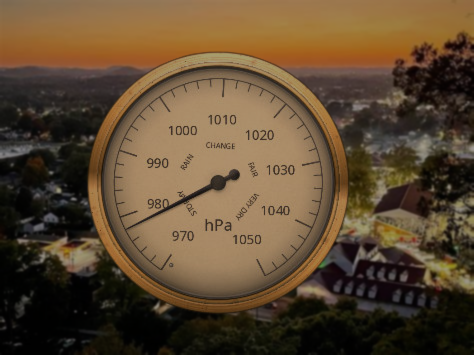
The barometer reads 978 hPa
